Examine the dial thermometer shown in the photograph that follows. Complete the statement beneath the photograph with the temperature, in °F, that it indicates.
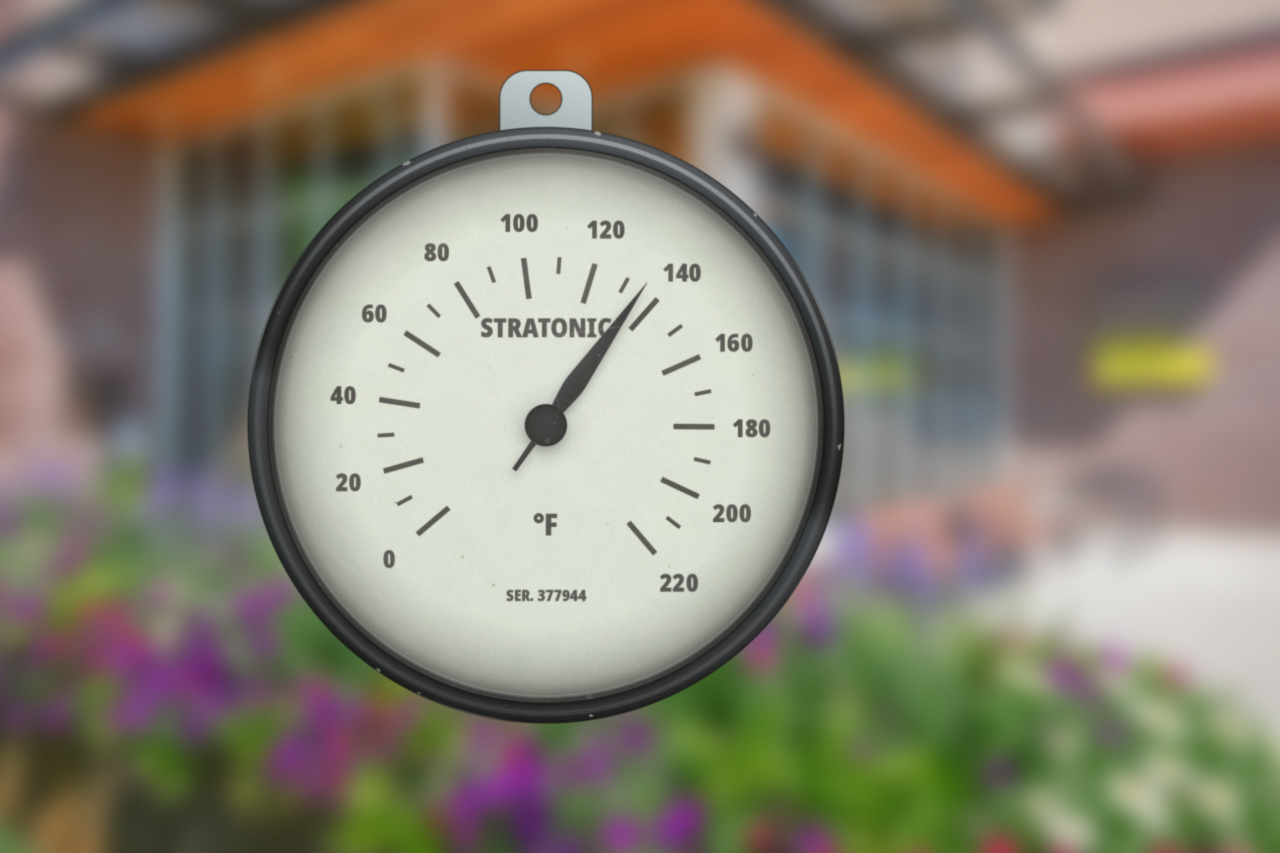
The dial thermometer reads 135 °F
